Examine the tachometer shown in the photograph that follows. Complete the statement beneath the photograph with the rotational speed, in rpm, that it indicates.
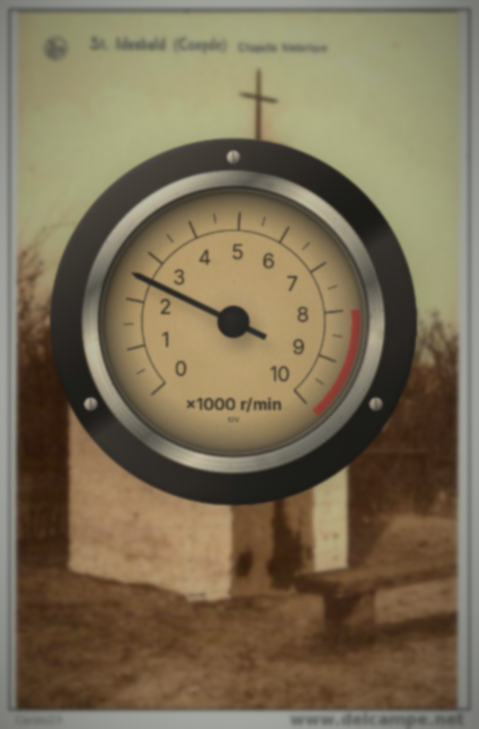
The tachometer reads 2500 rpm
